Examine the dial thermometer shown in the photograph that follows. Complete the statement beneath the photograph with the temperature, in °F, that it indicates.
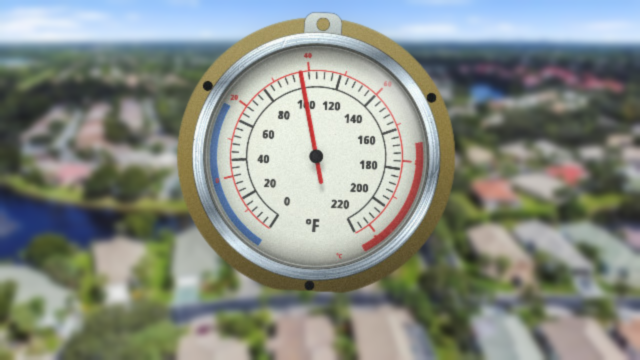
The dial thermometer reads 100 °F
